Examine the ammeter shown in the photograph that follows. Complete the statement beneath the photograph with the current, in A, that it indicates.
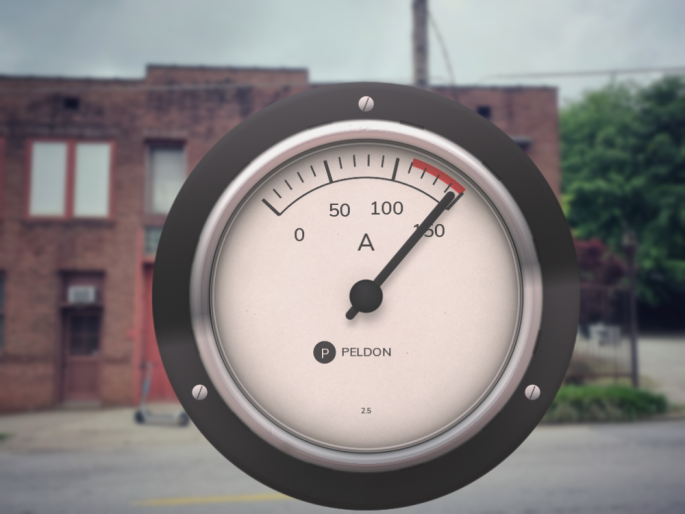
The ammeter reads 145 A
